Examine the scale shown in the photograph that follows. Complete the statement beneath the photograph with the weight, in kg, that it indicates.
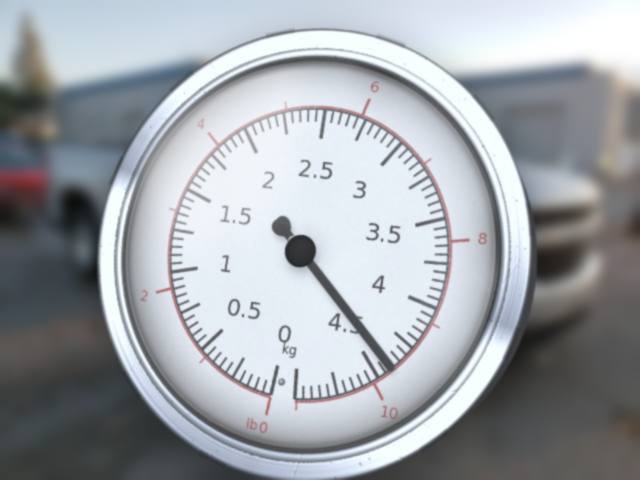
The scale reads 4.4 kg
